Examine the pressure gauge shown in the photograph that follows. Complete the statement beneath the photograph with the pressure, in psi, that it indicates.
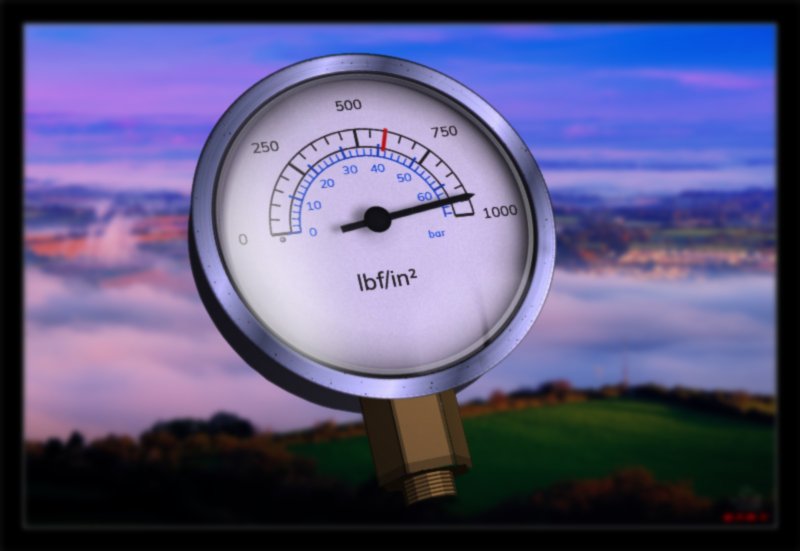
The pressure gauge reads 950 psi
